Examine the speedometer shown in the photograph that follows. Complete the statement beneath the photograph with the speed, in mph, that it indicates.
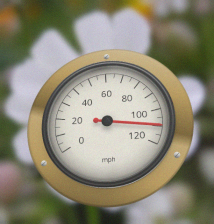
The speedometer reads 110 mph
